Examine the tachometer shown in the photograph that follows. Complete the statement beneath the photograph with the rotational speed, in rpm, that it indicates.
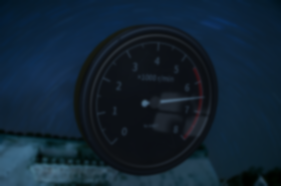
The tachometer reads 6500 rpm
